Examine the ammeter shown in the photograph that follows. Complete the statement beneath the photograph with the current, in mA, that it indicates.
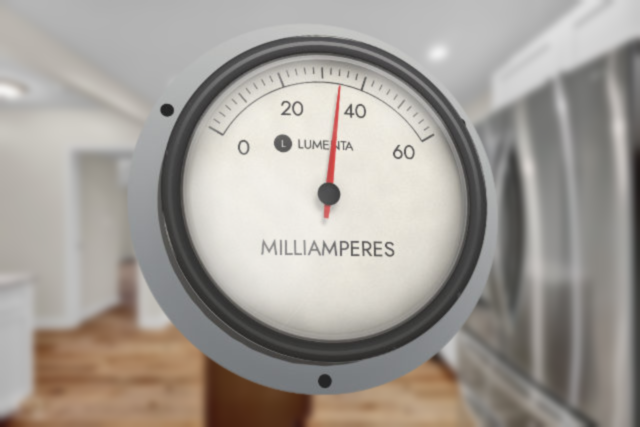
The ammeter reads 34 mA
